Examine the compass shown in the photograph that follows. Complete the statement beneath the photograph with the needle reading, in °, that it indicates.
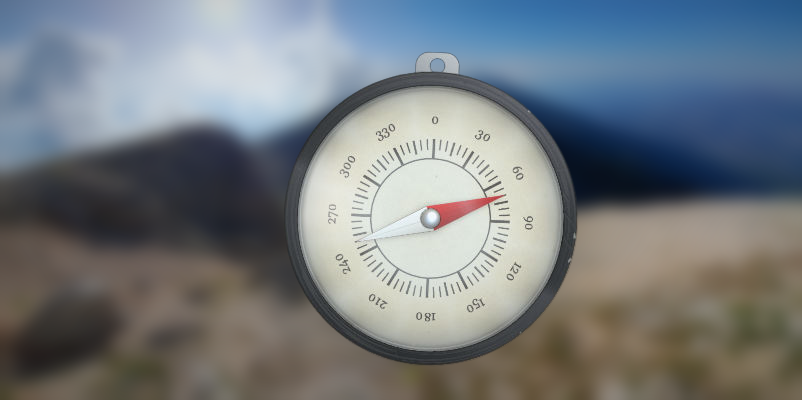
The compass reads 70 °
